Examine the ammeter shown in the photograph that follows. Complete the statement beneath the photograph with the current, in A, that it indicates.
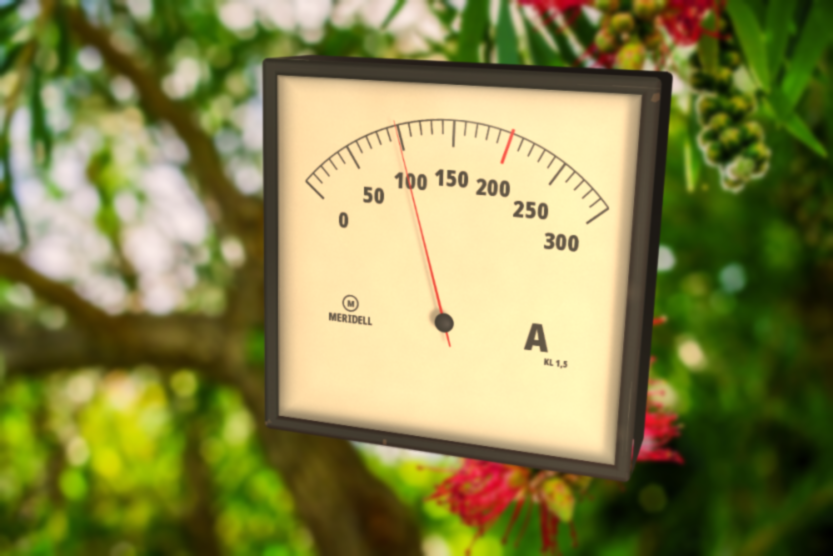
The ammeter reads 100 A
